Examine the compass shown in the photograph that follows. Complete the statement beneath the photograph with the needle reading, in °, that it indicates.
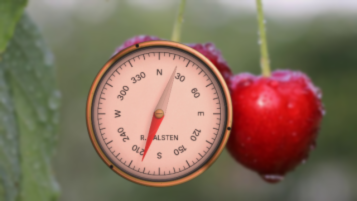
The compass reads 200 °
